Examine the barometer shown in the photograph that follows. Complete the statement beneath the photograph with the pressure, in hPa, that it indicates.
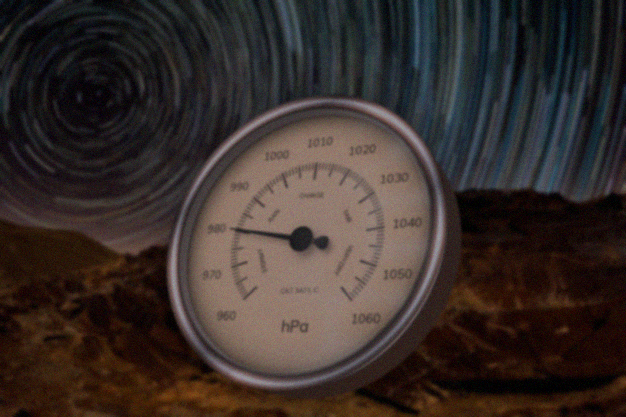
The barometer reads 980 hPa
